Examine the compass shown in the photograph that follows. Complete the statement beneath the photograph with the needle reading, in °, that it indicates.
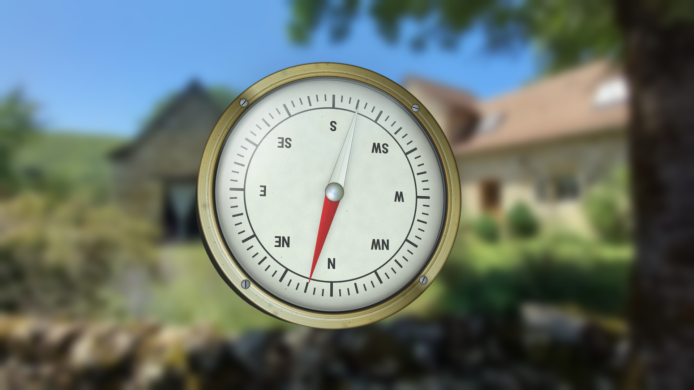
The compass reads 15 °
